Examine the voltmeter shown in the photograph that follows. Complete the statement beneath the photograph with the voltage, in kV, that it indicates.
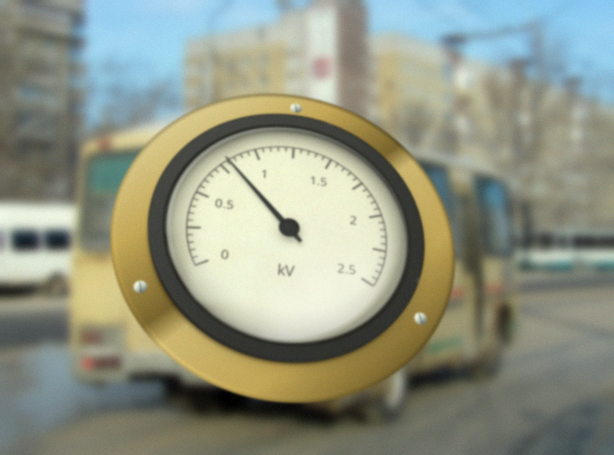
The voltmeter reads 0.8 kV
